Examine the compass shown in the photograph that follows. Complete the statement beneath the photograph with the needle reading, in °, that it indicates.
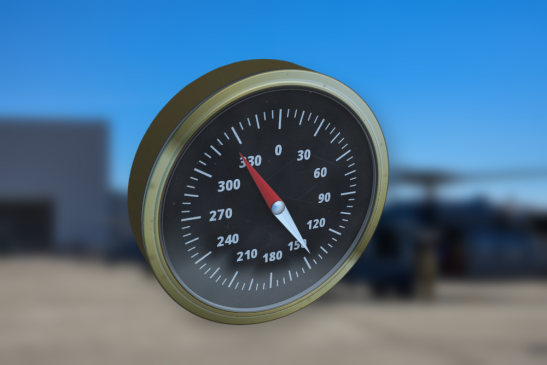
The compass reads 325 °
